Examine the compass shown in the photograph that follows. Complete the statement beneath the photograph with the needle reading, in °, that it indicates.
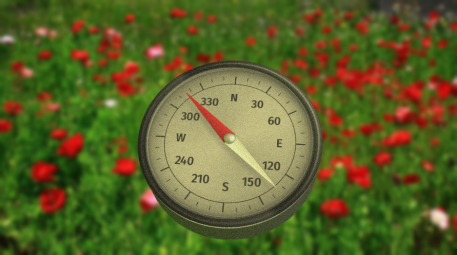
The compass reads 315 °
